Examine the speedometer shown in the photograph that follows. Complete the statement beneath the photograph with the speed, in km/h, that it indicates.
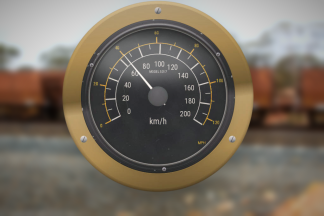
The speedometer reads 65 km/h
